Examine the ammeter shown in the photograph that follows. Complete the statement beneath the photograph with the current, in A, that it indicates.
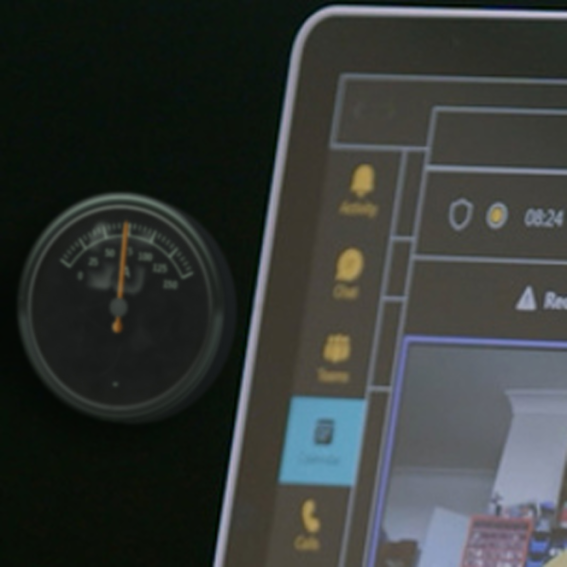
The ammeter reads 75 A
